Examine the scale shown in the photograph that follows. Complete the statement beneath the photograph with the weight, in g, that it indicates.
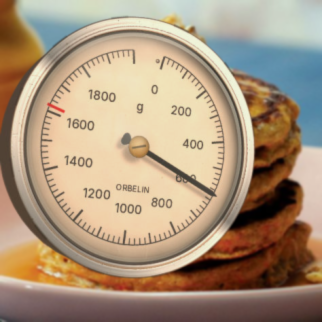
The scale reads 600 g
